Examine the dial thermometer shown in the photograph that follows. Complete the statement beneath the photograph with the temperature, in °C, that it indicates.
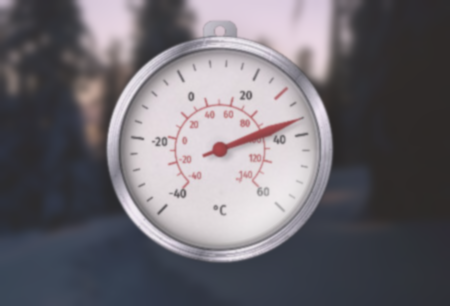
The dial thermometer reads 36 °C
